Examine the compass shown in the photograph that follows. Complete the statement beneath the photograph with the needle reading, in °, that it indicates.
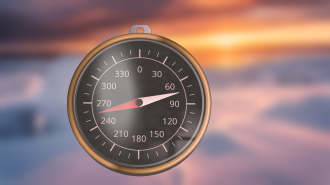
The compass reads 255 °
